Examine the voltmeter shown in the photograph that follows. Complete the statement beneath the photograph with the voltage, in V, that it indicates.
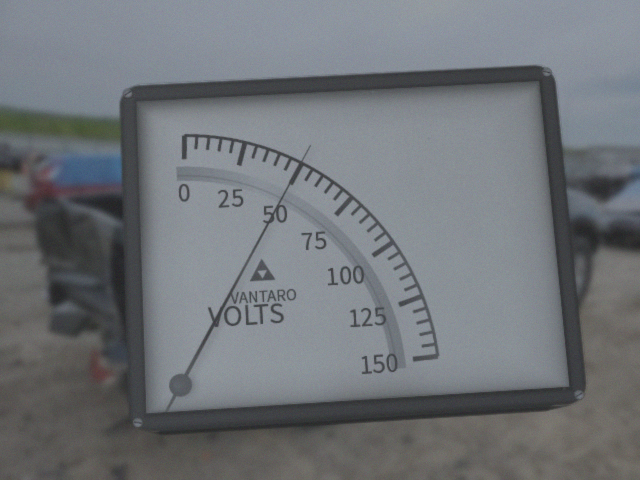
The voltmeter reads 50 V
